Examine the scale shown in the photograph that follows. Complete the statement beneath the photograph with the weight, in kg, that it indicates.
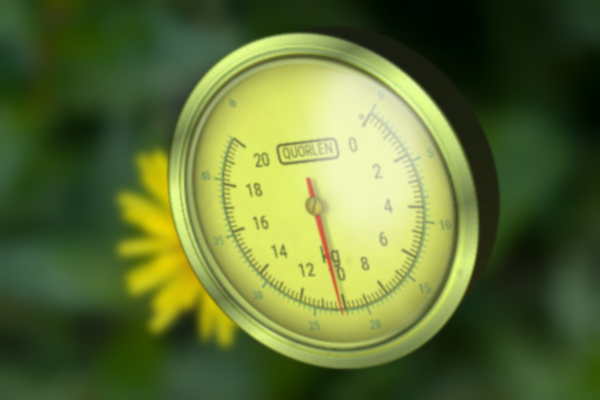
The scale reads 10 kg
